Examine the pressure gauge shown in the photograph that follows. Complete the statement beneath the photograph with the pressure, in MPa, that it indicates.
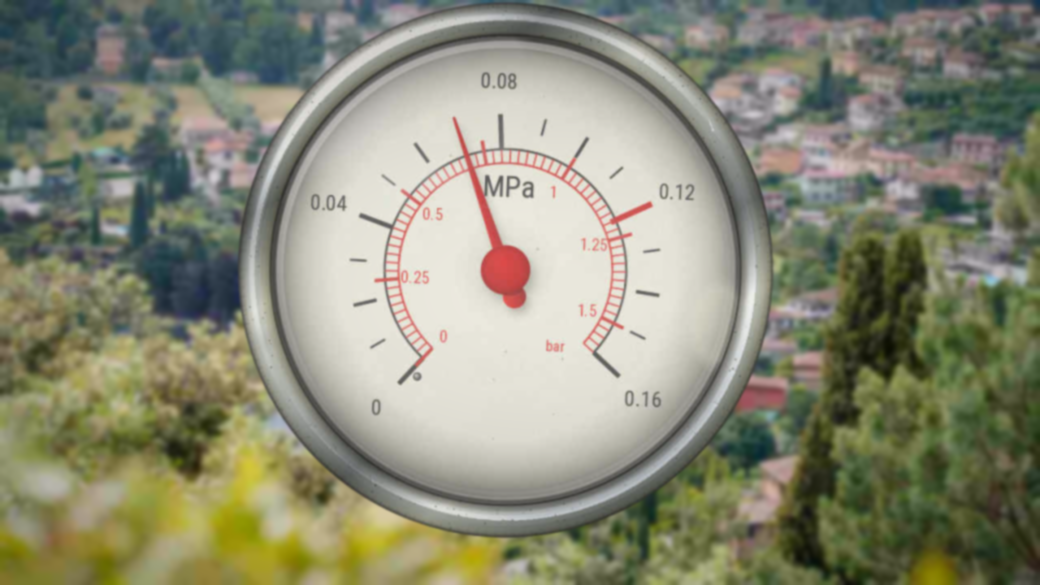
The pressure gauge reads 0.07 MPa
